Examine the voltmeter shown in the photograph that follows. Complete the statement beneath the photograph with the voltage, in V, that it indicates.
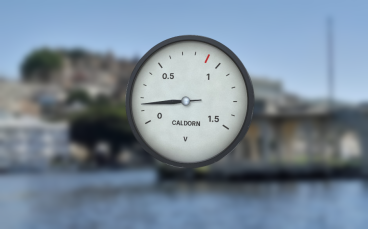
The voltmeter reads 0.15 V
